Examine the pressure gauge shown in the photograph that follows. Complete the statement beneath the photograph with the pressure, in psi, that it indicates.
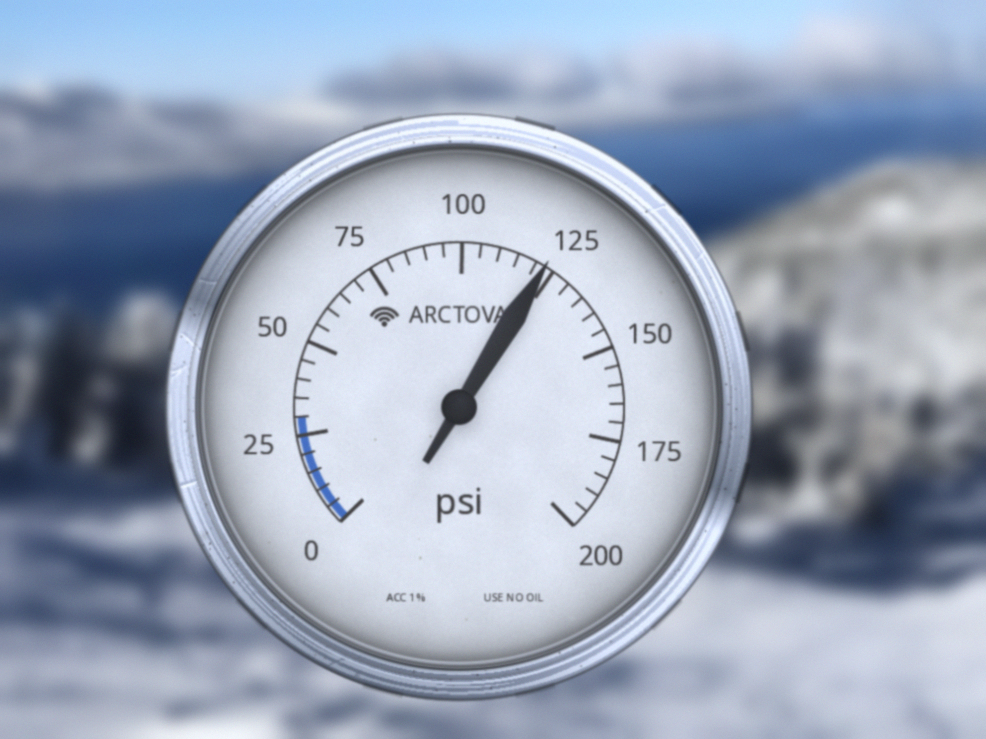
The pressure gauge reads 122.5 psi
